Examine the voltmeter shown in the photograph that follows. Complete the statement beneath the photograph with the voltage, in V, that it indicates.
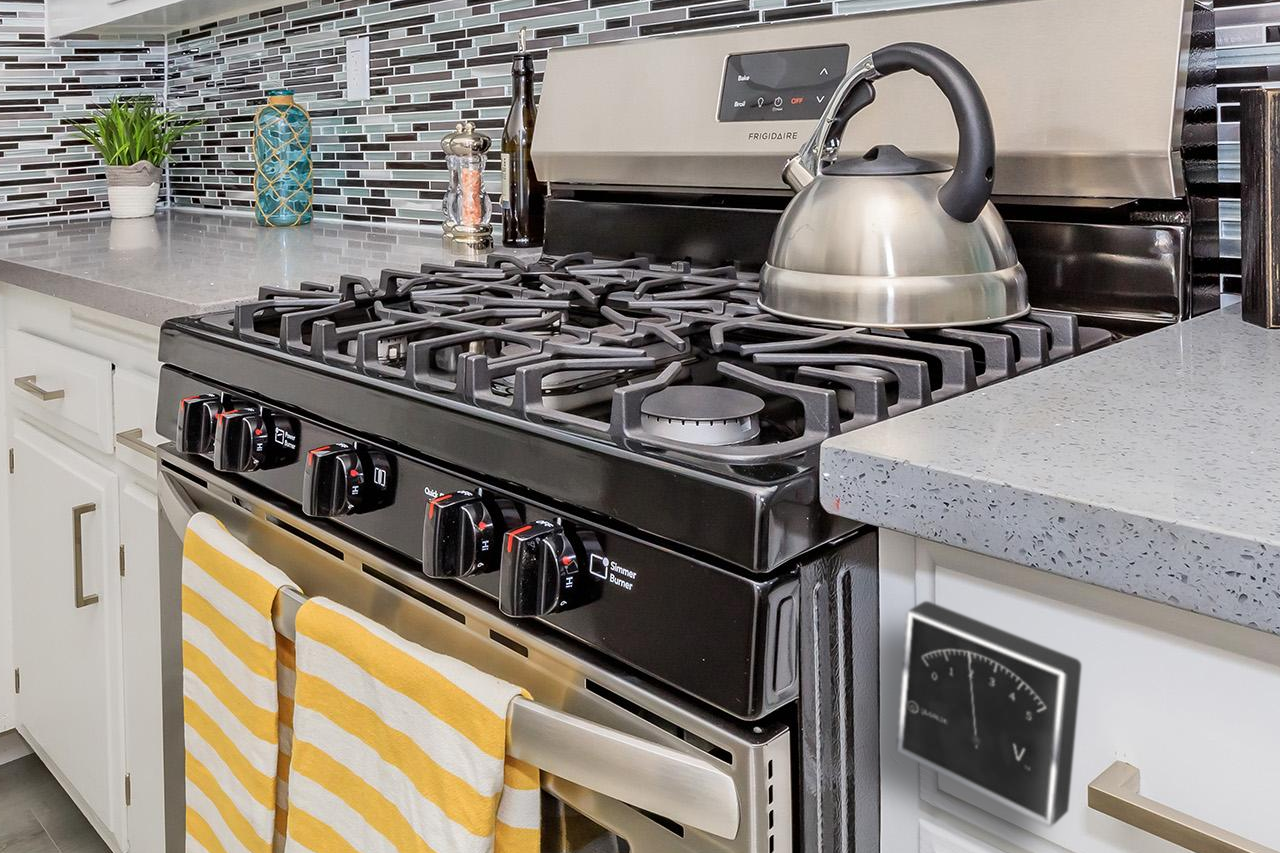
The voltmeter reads 2 V
